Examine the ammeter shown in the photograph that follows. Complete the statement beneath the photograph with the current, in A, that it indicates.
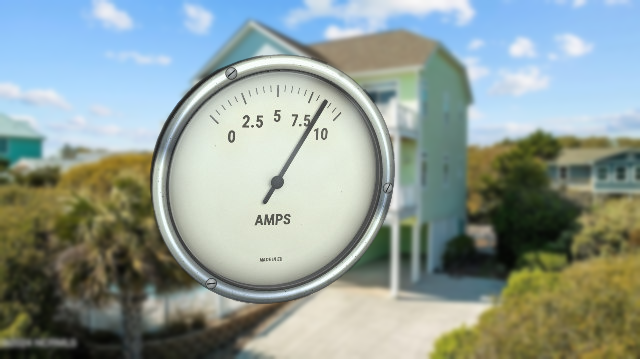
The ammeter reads 8.5 A
